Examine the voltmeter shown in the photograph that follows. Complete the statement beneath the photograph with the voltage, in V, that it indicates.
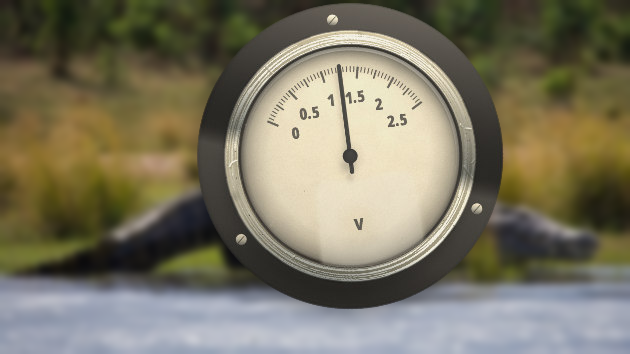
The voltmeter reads 1.25 V
